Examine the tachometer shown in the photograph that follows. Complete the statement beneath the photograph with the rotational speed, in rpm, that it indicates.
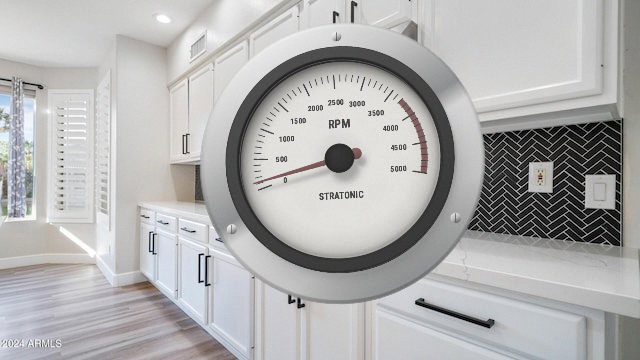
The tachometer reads 100 rpm
